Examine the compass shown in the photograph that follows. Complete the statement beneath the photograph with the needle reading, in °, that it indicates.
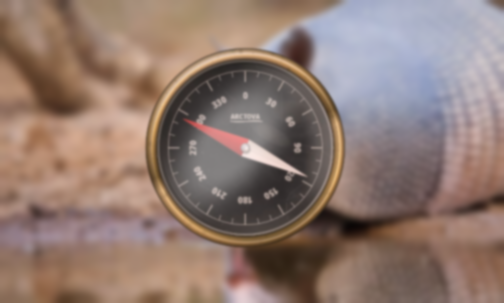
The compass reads 295 °
